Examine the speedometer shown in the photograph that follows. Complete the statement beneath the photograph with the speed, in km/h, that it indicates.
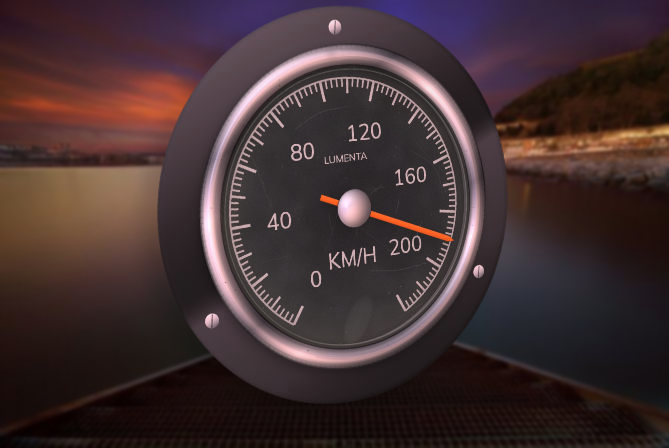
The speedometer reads 190 km/h
